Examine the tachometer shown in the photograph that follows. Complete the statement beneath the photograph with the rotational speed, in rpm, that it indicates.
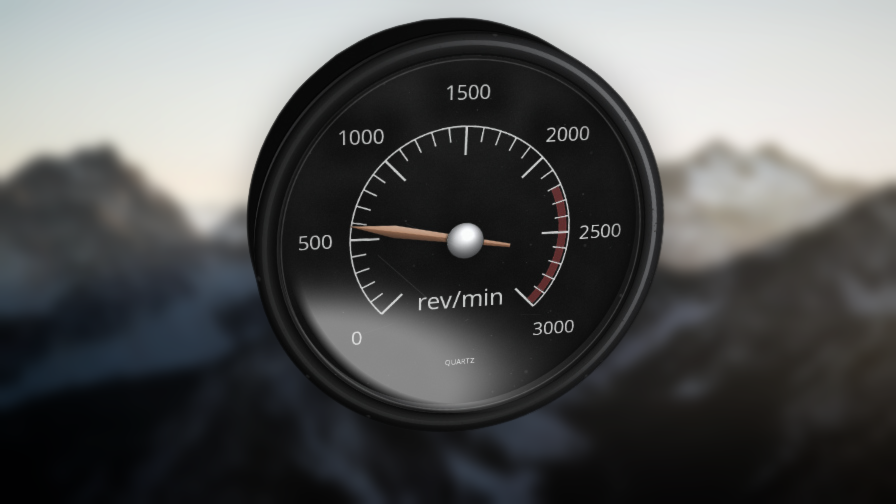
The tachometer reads 600 rpm
